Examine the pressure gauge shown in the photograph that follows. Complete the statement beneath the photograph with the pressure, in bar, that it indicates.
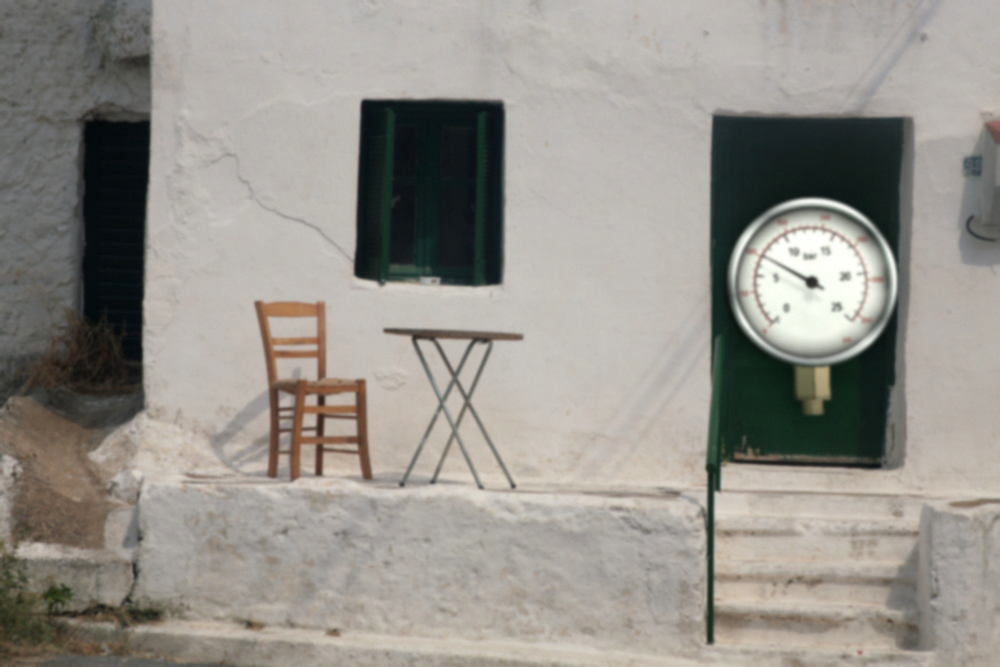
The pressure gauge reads 7 bar
